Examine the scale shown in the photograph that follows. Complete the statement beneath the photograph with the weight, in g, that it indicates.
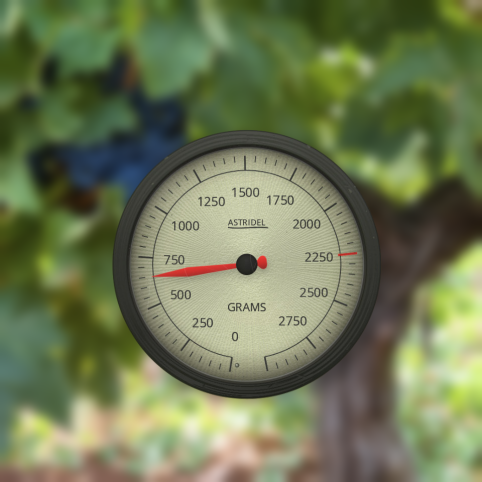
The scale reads 650 g
